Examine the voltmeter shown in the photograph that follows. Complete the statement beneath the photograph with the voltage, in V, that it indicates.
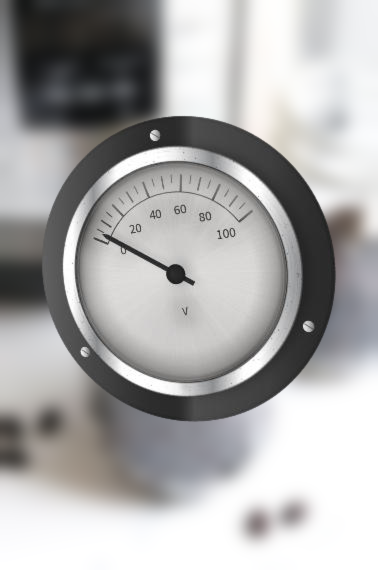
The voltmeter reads 5 V
